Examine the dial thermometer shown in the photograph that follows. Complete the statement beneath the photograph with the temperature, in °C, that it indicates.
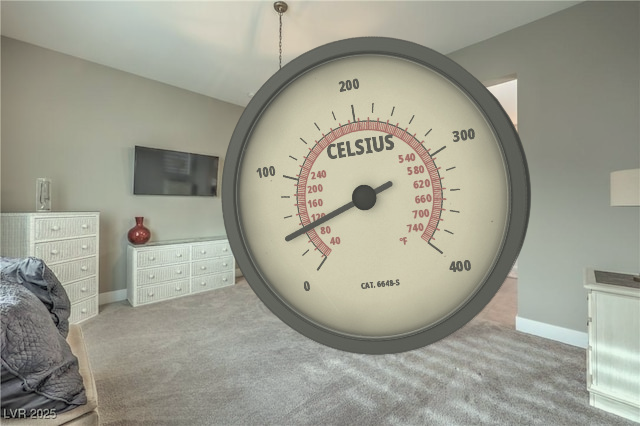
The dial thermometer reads 40 °C
